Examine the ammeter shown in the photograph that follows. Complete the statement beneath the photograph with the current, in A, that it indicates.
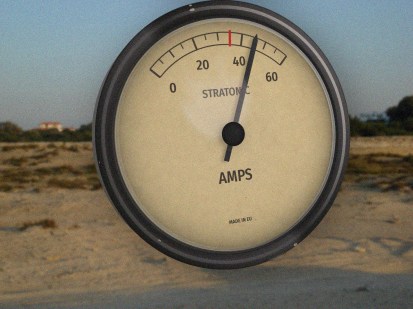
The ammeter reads 45 A
